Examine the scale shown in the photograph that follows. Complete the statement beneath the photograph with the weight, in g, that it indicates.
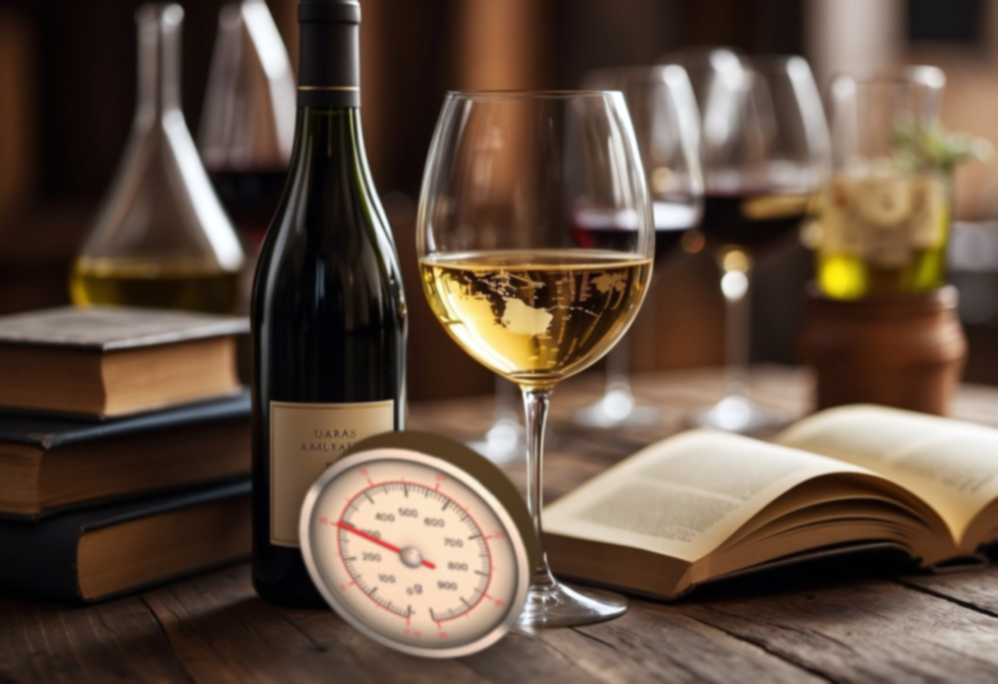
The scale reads 300 g
